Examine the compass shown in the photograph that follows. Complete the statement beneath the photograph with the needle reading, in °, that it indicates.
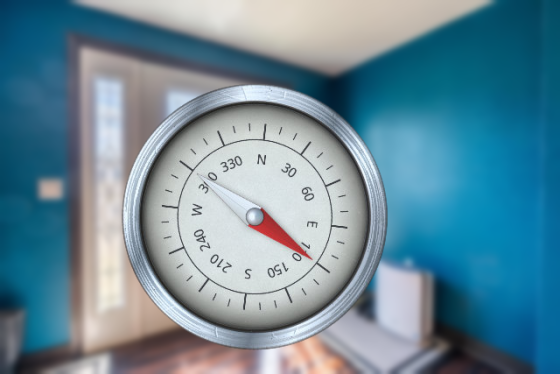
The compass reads 120 °
